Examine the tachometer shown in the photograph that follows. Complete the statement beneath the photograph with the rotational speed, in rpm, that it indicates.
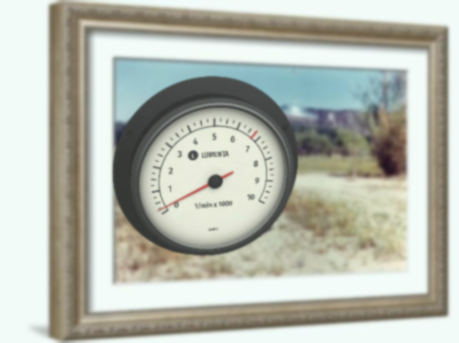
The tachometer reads 250 rpm
